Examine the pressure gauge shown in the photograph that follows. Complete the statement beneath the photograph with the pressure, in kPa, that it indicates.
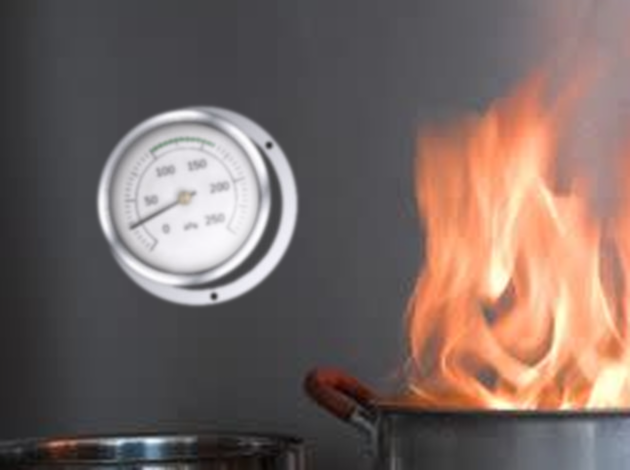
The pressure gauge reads 25 kPa
